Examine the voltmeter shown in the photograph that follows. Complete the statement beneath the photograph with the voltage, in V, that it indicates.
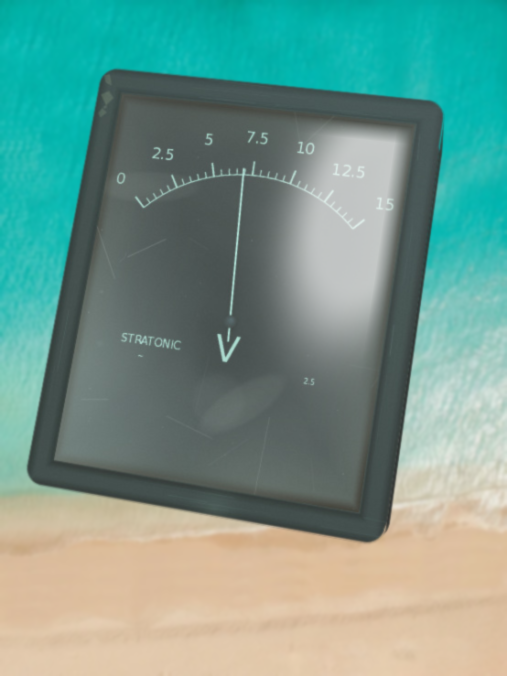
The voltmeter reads 7 V
